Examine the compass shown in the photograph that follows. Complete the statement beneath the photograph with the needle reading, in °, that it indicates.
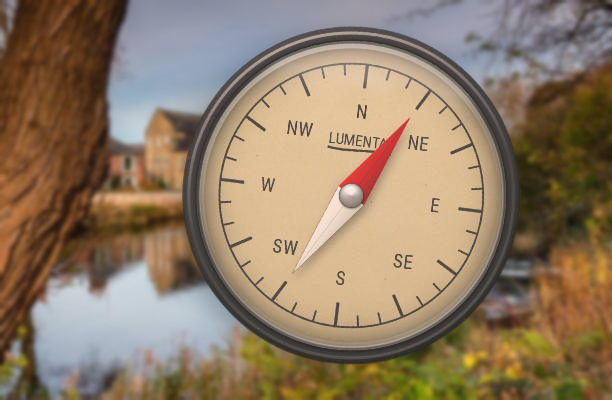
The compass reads 30 °
